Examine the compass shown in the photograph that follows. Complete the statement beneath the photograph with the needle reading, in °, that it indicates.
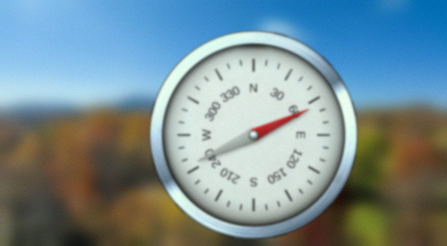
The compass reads 65 °
